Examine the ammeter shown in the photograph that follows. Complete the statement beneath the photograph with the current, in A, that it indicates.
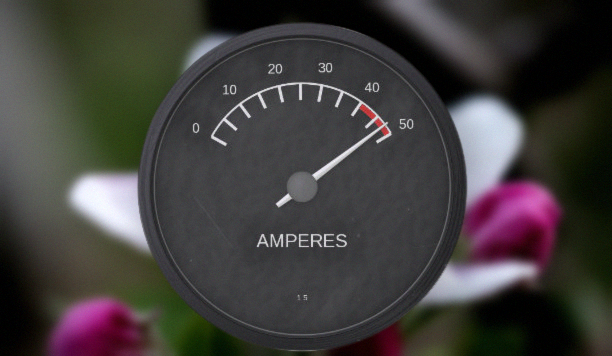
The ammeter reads 47.5 A
